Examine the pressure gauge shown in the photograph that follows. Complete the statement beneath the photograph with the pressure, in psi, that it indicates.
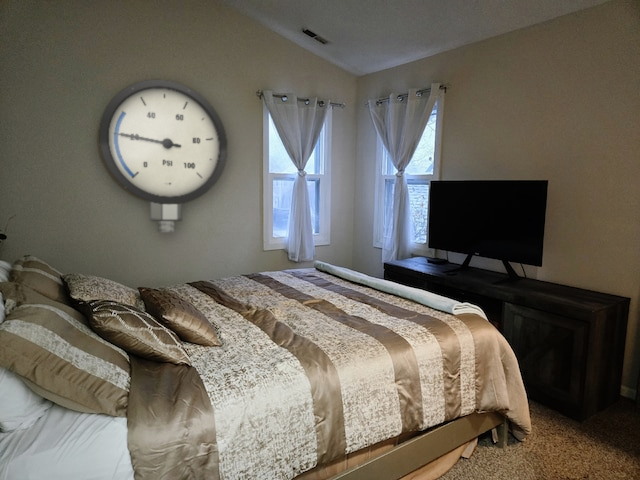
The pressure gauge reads 20 psi
